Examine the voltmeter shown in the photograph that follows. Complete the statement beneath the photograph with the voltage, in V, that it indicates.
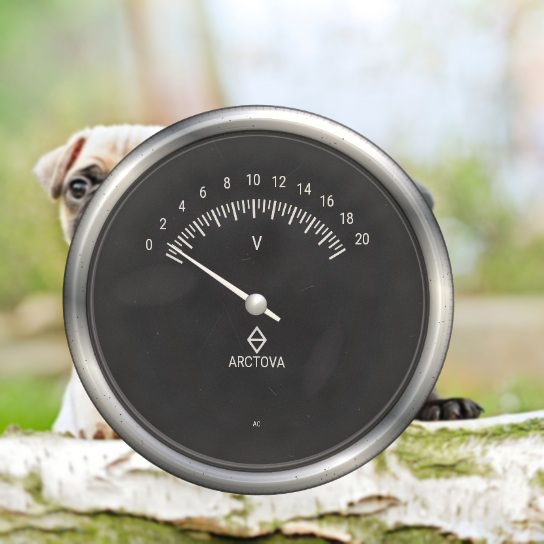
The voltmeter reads 1 V
